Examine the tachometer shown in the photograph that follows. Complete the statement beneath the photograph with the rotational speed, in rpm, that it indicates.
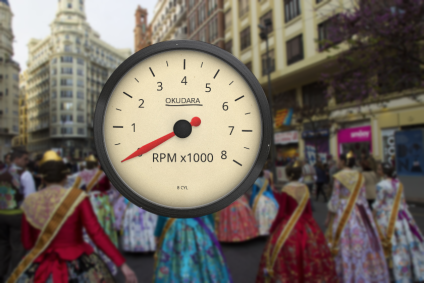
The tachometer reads 0 rpm
